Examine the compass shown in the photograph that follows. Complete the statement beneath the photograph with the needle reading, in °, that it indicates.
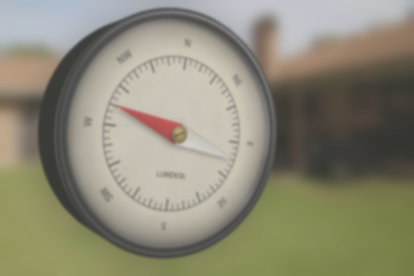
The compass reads 285 °
